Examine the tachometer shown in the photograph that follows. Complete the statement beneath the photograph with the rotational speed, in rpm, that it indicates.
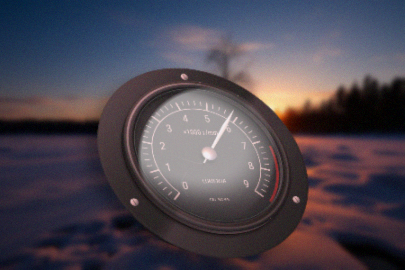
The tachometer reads 5800 rpm
